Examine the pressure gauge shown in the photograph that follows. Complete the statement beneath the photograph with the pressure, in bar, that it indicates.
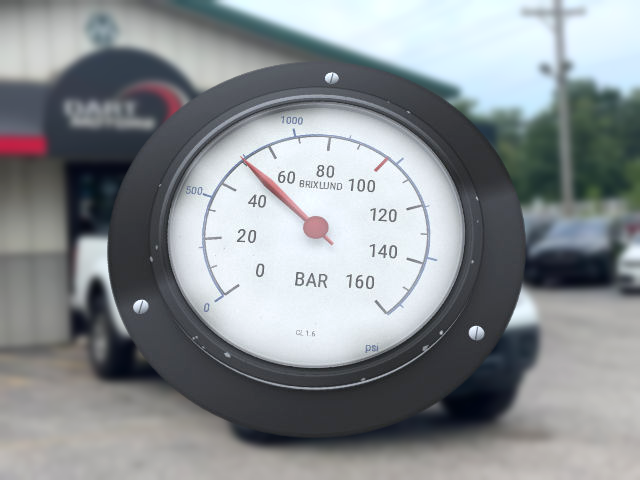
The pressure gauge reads 50 bar
